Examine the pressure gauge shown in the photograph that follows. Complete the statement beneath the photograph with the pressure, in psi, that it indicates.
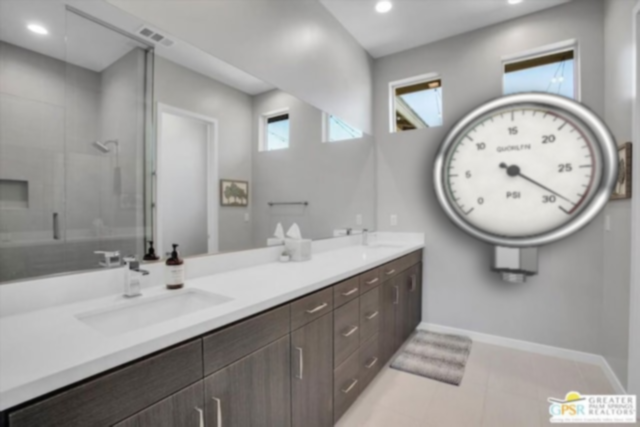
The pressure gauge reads 29 psi
